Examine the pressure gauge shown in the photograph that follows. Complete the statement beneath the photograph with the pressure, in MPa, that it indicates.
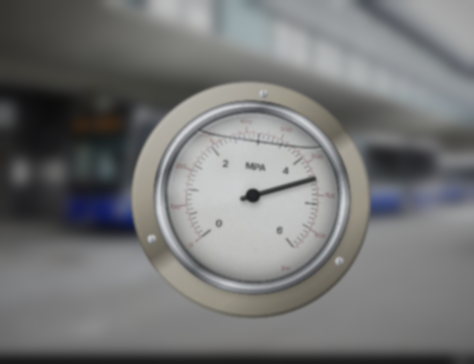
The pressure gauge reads 4.5 MPa
